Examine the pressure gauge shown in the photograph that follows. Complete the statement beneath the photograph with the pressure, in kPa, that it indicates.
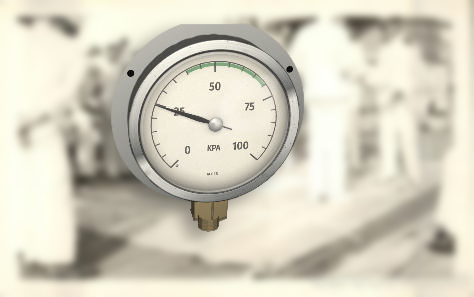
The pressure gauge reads 25 kPa
